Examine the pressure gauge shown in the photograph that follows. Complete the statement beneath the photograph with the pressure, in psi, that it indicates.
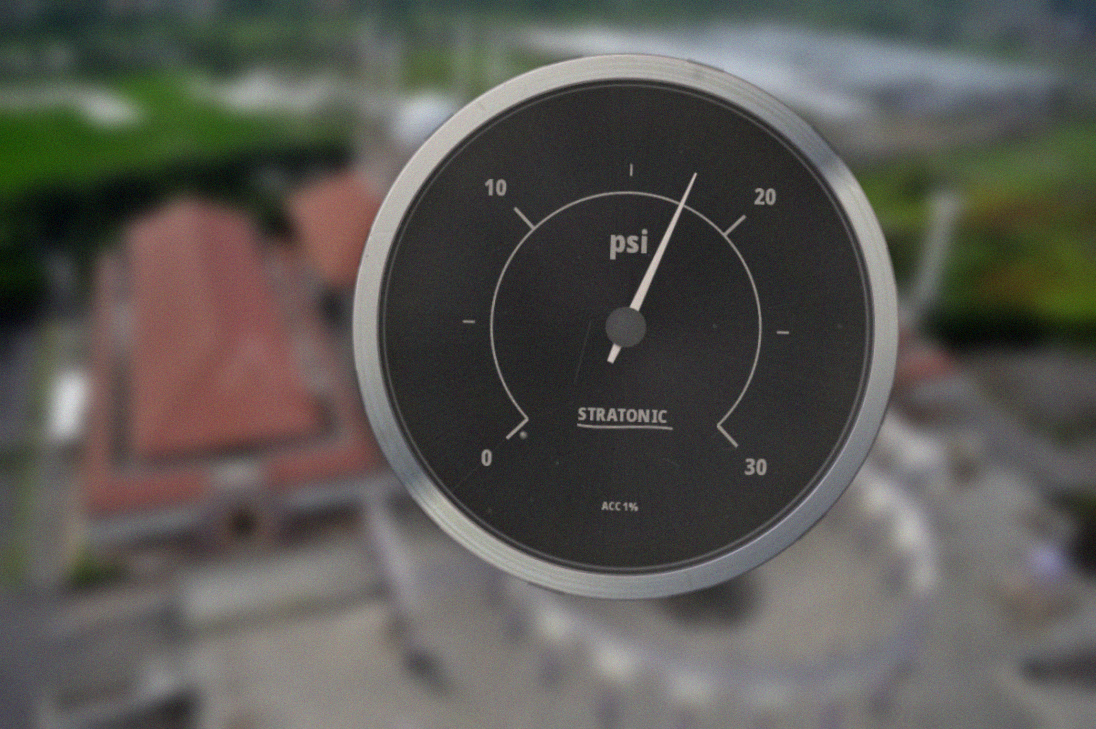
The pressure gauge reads 17.5 psi
